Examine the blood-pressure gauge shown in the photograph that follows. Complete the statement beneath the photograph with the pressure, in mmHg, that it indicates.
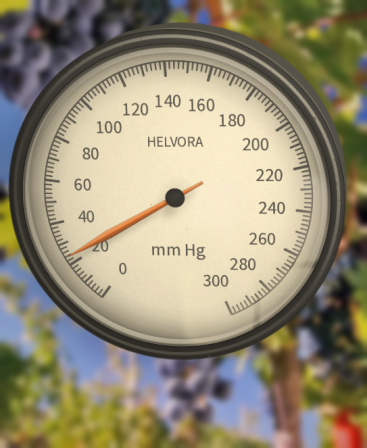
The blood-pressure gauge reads 24 mmHg
